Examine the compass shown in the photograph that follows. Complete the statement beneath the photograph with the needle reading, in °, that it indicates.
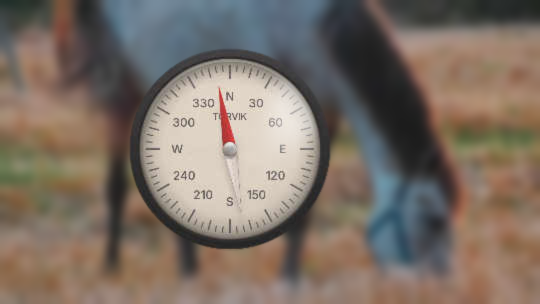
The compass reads 350 °
